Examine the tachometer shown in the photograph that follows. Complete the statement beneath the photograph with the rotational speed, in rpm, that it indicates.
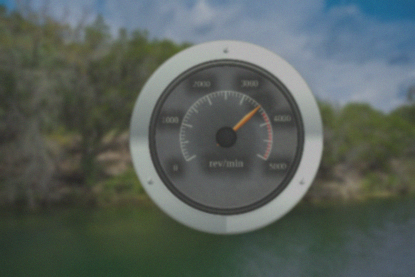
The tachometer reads 3500 rpm
